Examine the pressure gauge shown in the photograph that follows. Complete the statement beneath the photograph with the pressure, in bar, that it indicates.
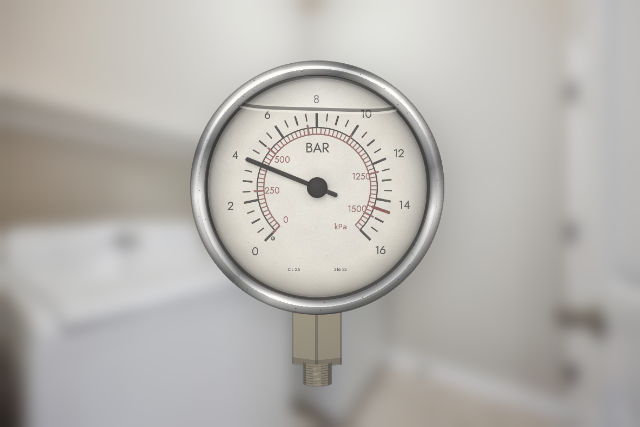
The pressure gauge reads 4 bar
